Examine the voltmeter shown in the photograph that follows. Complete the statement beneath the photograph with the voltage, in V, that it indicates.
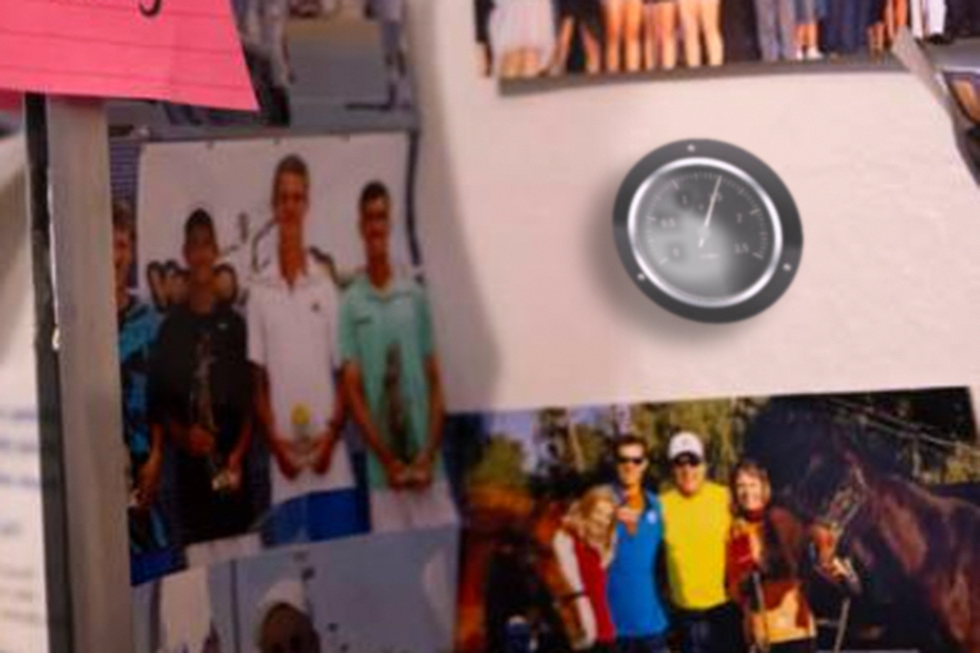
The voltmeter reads 1.5 V
